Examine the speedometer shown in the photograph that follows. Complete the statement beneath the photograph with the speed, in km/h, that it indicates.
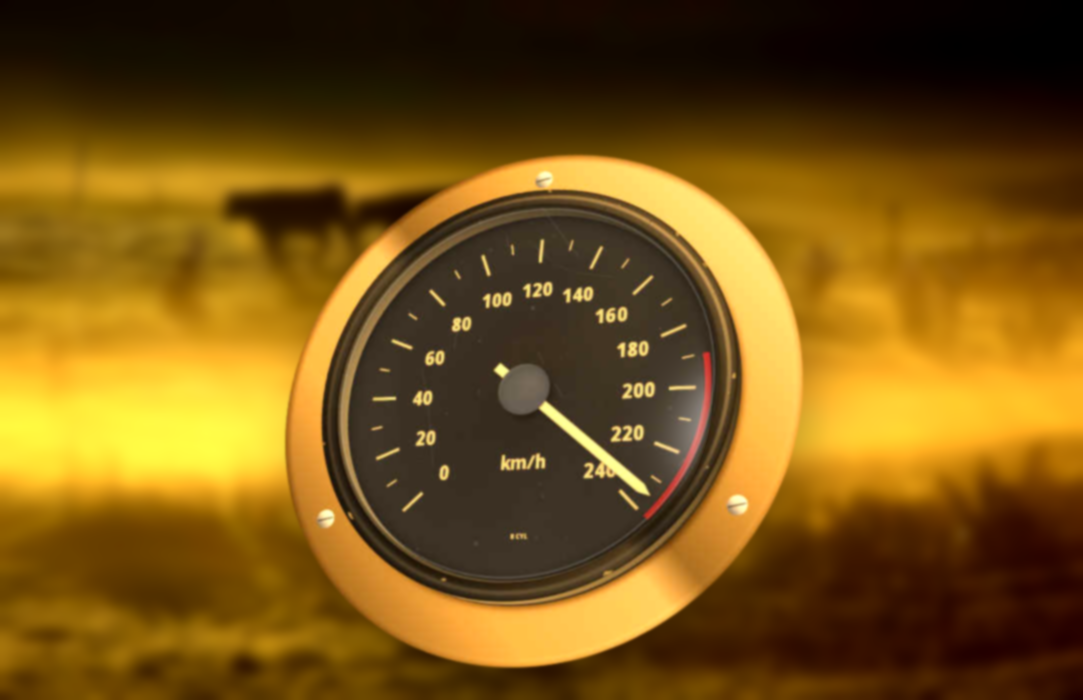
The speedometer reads 235 km/h
